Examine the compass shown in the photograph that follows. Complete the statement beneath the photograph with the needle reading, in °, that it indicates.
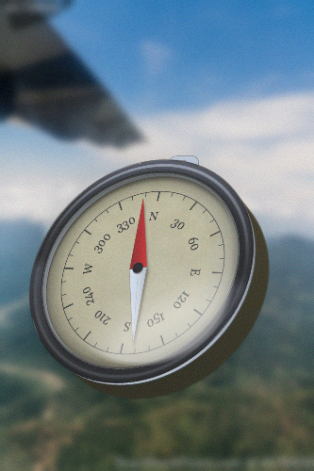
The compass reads 350 °
